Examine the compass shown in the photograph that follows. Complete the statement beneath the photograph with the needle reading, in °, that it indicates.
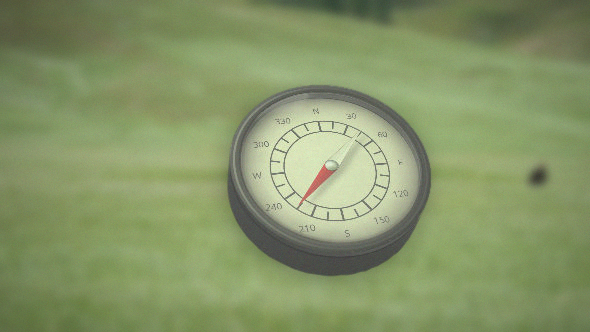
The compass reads 225 °
